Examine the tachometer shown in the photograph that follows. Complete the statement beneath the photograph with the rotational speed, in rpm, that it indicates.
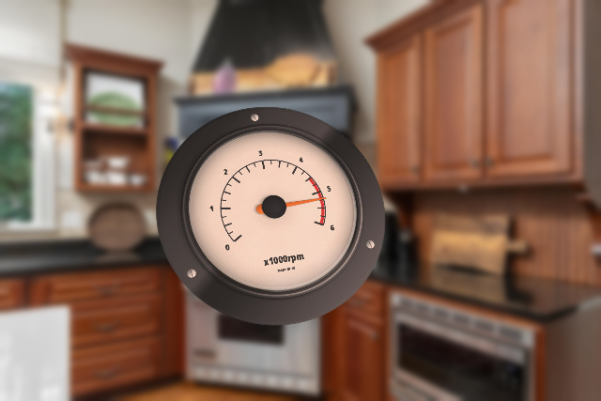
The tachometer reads 5250 rpm
